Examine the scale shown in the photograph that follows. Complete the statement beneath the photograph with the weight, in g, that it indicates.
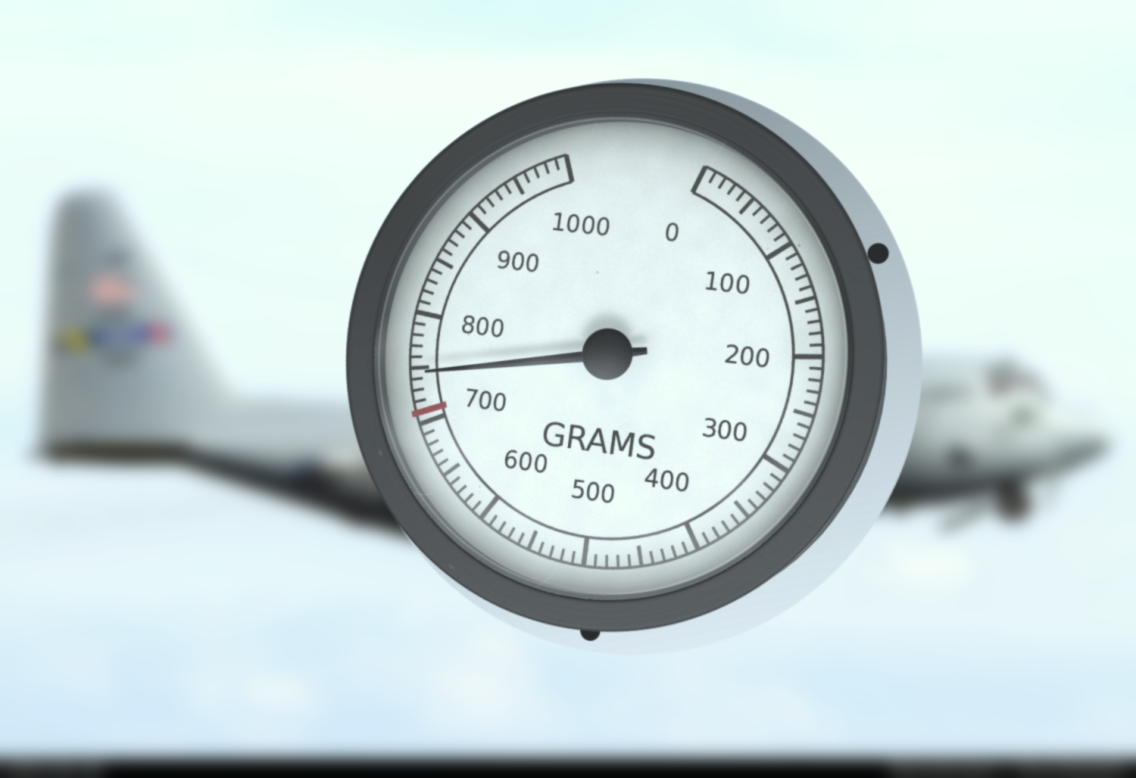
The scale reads 745 g
